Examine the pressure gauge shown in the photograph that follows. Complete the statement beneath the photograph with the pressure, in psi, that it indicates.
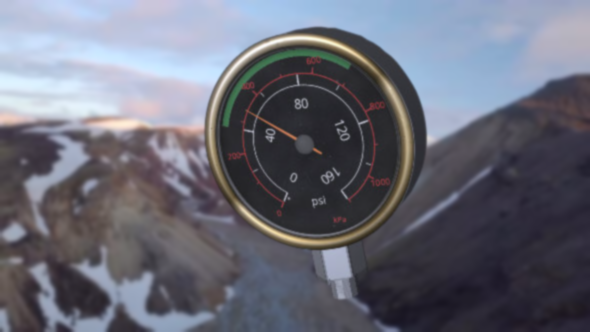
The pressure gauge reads 50 psi
